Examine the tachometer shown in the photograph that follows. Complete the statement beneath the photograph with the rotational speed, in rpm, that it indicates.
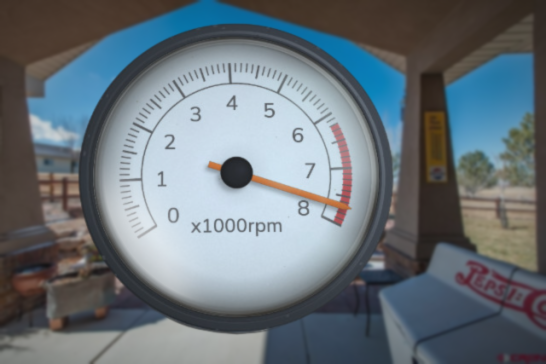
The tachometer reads 7700 rpm
